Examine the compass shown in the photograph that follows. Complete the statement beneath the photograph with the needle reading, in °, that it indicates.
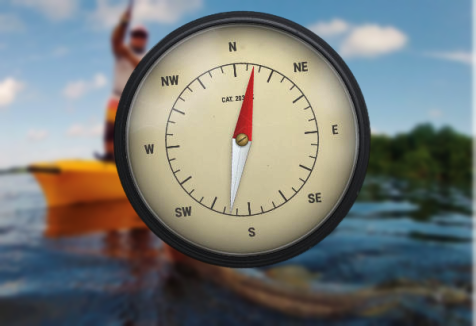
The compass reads 15 °
